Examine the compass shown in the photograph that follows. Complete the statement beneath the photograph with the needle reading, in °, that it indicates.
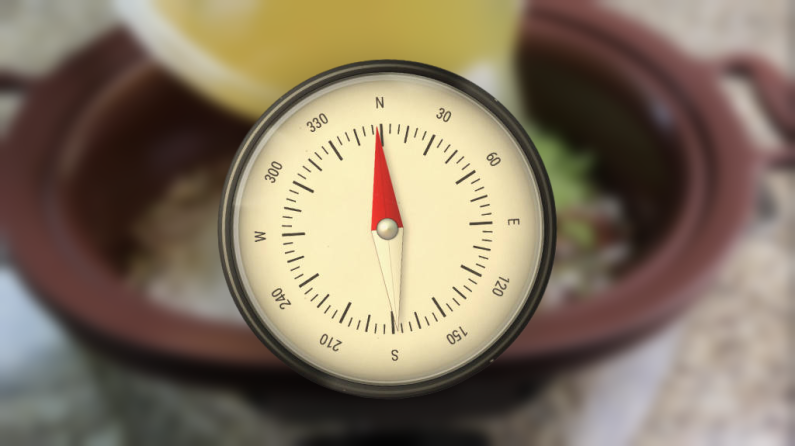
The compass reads 357.5 °
